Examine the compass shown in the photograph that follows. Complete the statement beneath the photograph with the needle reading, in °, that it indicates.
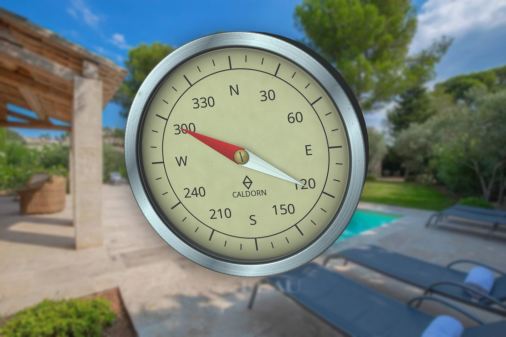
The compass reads 300 °
